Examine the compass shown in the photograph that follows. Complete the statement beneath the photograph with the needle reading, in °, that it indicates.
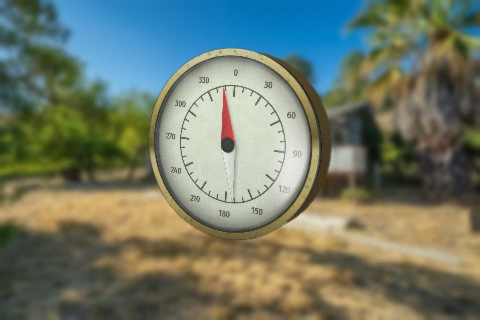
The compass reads 350 °
